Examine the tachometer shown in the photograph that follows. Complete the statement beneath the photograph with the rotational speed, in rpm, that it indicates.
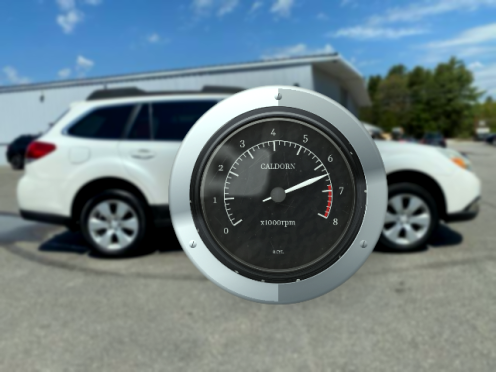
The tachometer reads 6400 rpm
